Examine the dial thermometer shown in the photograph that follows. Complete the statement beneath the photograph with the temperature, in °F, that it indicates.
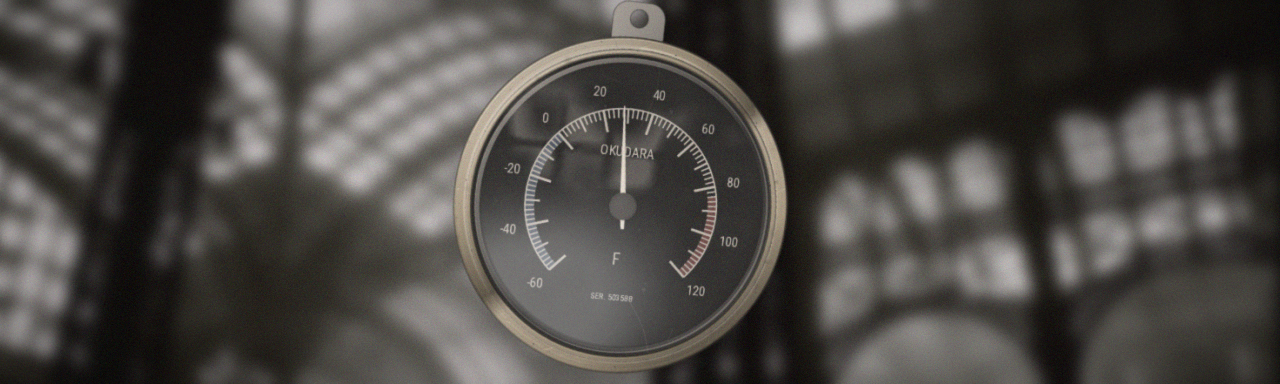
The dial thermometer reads 28 °F
